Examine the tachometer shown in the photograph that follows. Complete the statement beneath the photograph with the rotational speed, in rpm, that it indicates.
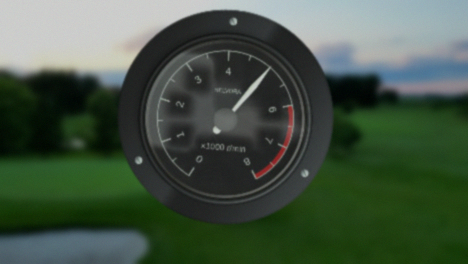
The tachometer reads 5000 rpm
